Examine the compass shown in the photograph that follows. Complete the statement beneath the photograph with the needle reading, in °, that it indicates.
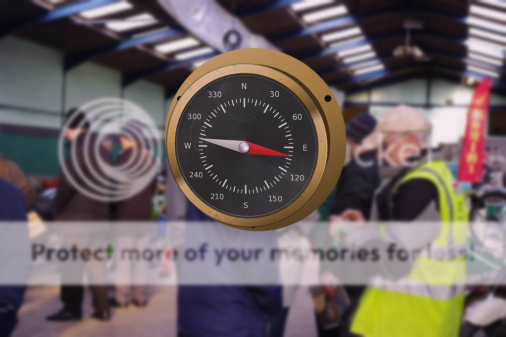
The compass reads 100 °
